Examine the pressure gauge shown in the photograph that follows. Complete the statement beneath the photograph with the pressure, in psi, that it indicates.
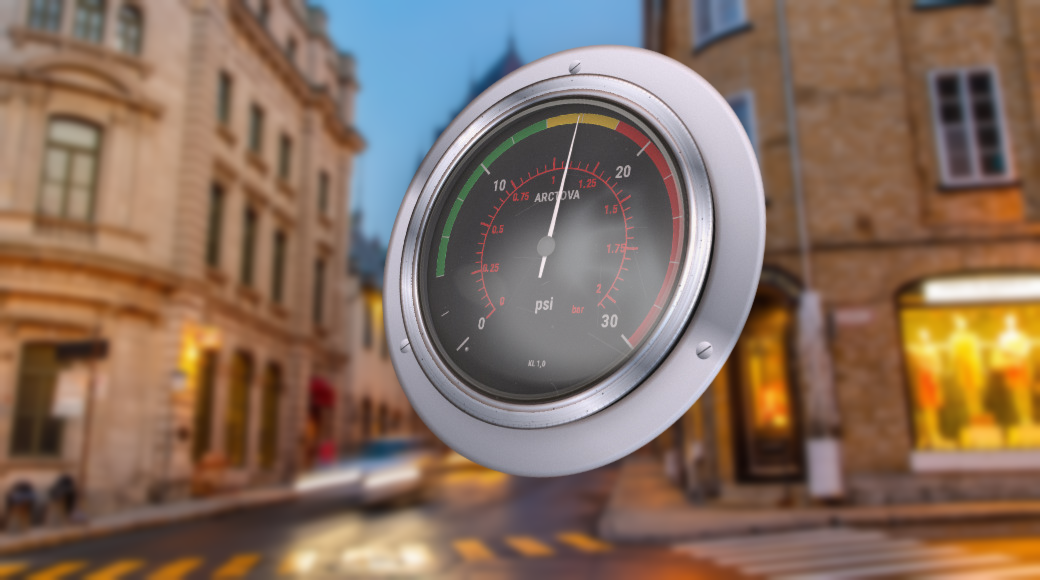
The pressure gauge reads 16 psi
